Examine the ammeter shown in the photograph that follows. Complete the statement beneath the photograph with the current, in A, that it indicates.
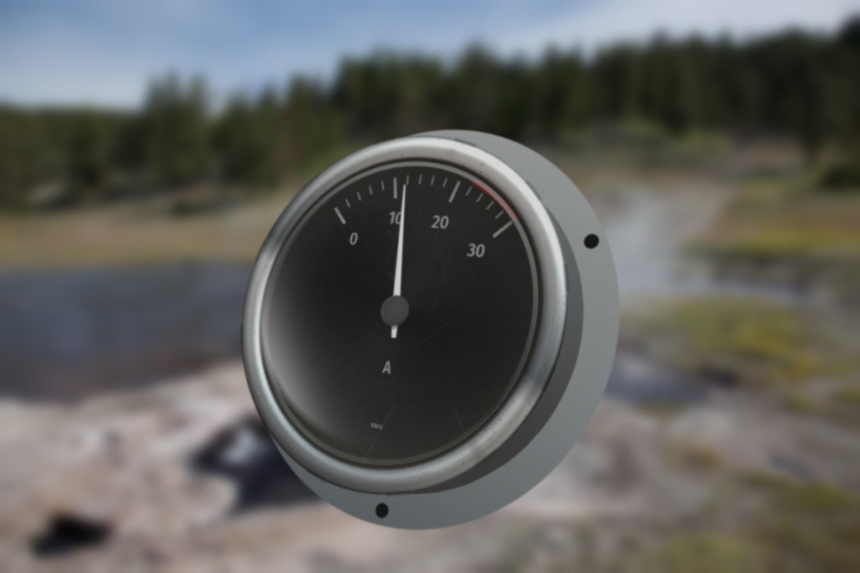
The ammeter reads 12 A
